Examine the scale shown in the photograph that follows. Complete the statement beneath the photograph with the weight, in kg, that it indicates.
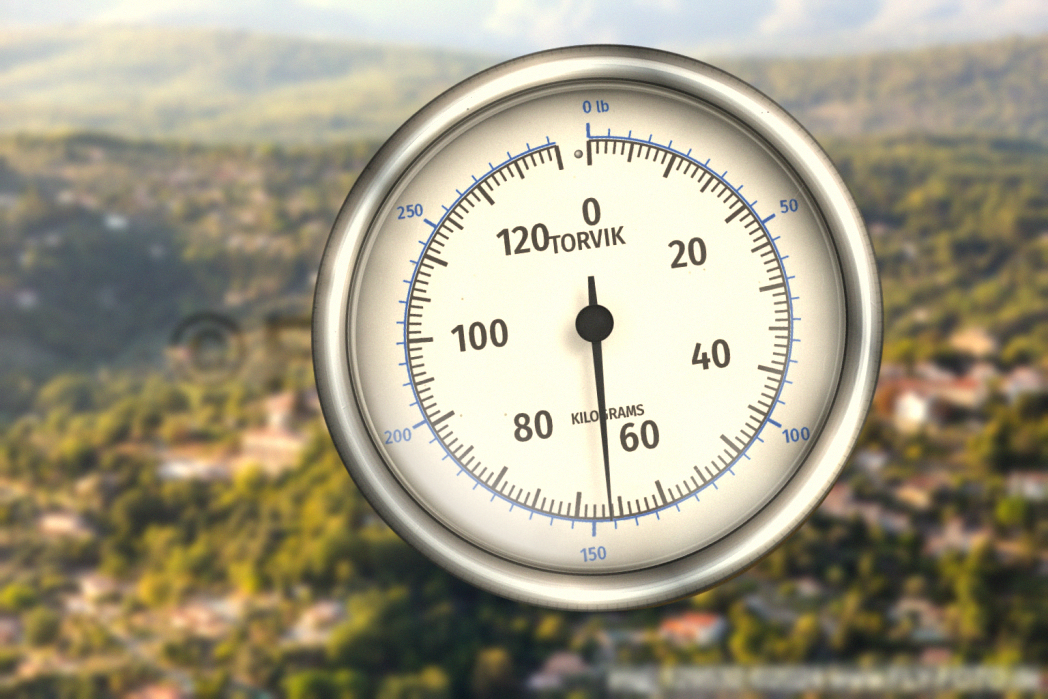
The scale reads 66 kg
